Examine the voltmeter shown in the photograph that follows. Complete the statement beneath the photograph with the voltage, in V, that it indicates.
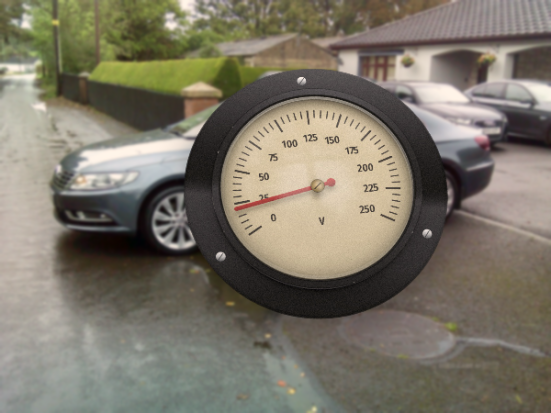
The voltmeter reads 20 V
